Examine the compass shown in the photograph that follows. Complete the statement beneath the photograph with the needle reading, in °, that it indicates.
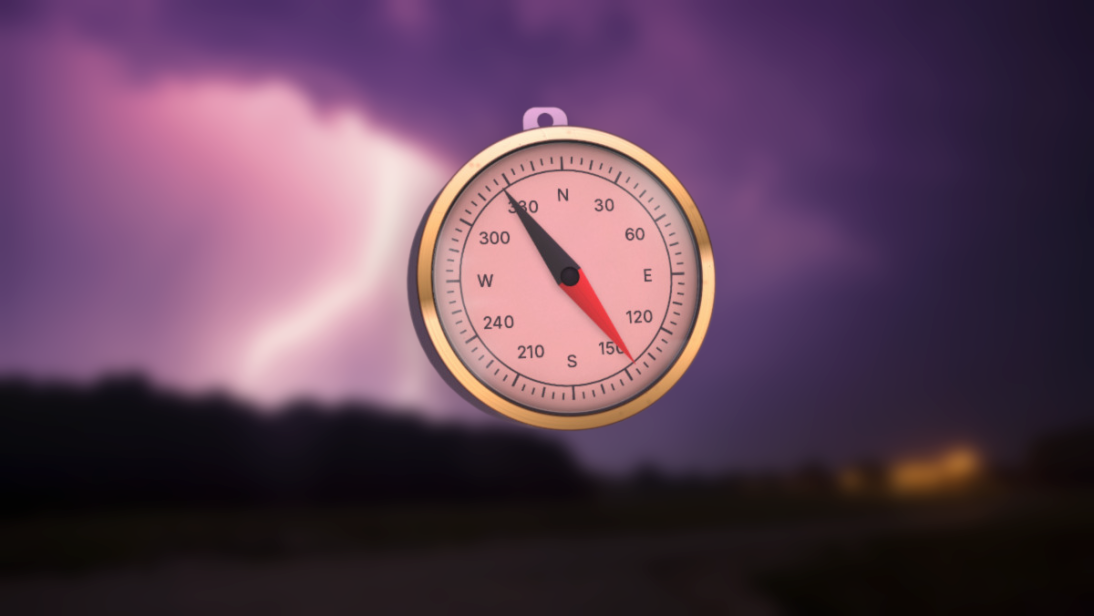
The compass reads 145 °
